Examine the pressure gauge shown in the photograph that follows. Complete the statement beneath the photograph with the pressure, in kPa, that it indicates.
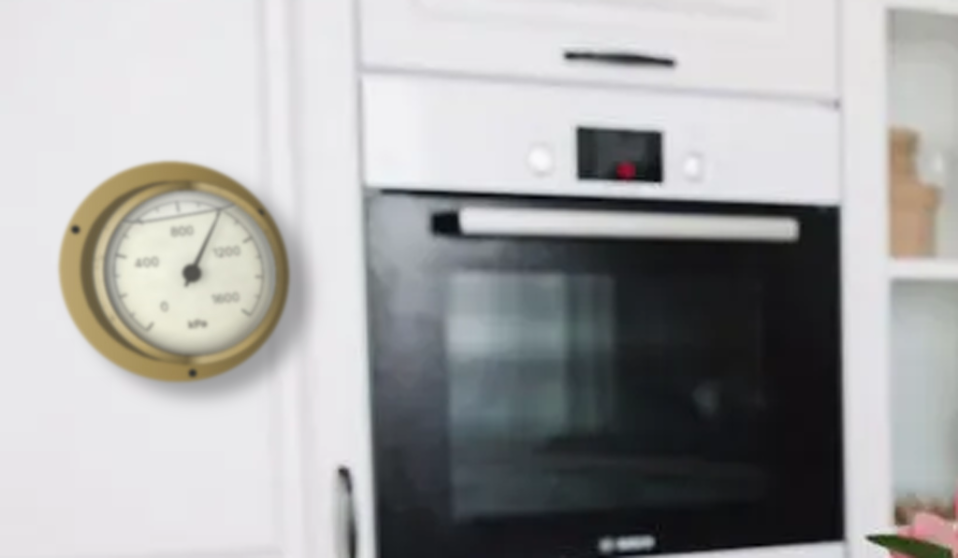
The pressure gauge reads 1000 kPa
